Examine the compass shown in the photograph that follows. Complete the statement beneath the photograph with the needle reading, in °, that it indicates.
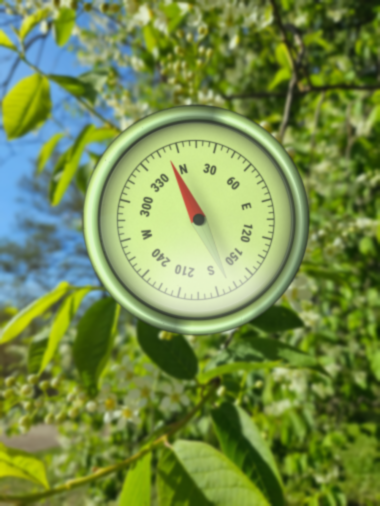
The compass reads 350 °
